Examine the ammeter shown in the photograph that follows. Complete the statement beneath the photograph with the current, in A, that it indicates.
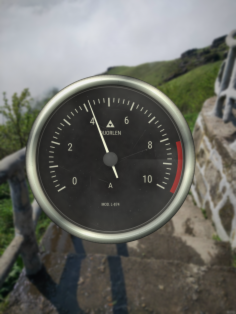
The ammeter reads 4.2 A
